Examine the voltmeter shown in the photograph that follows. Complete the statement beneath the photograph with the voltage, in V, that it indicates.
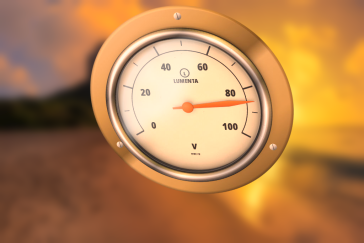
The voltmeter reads 85 V
